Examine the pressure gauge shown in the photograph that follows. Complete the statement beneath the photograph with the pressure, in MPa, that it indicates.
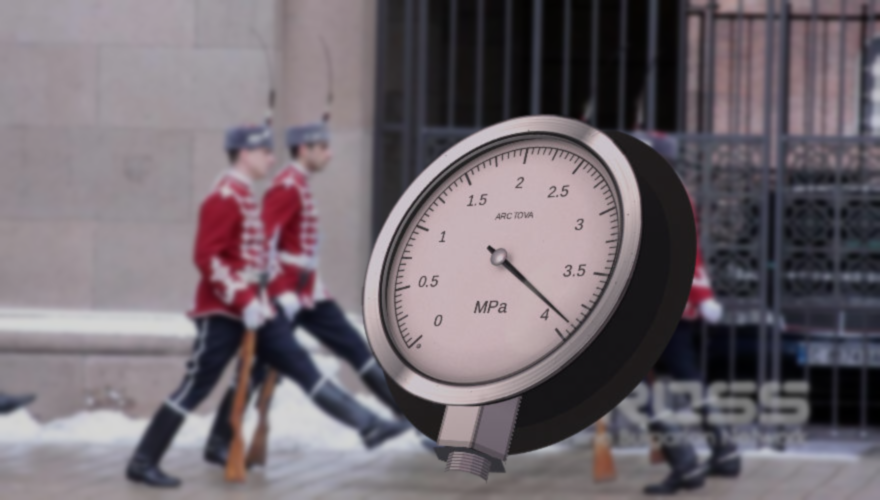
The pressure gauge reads 3.9 MPa
